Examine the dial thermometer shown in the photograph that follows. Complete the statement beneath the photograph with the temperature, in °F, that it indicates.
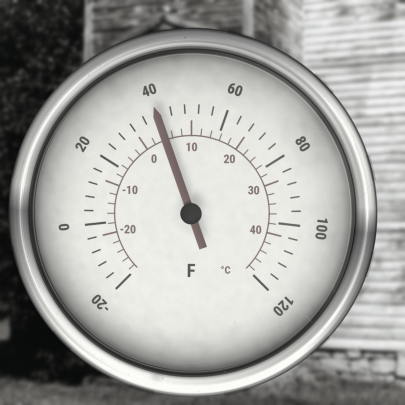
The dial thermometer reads 40 °F
